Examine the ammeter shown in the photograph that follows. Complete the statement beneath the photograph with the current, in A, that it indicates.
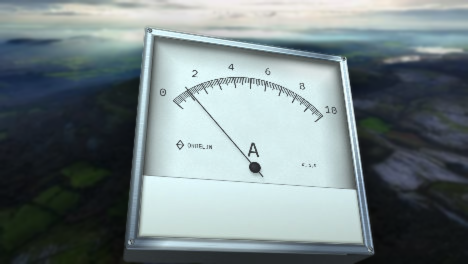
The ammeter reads 1 A
